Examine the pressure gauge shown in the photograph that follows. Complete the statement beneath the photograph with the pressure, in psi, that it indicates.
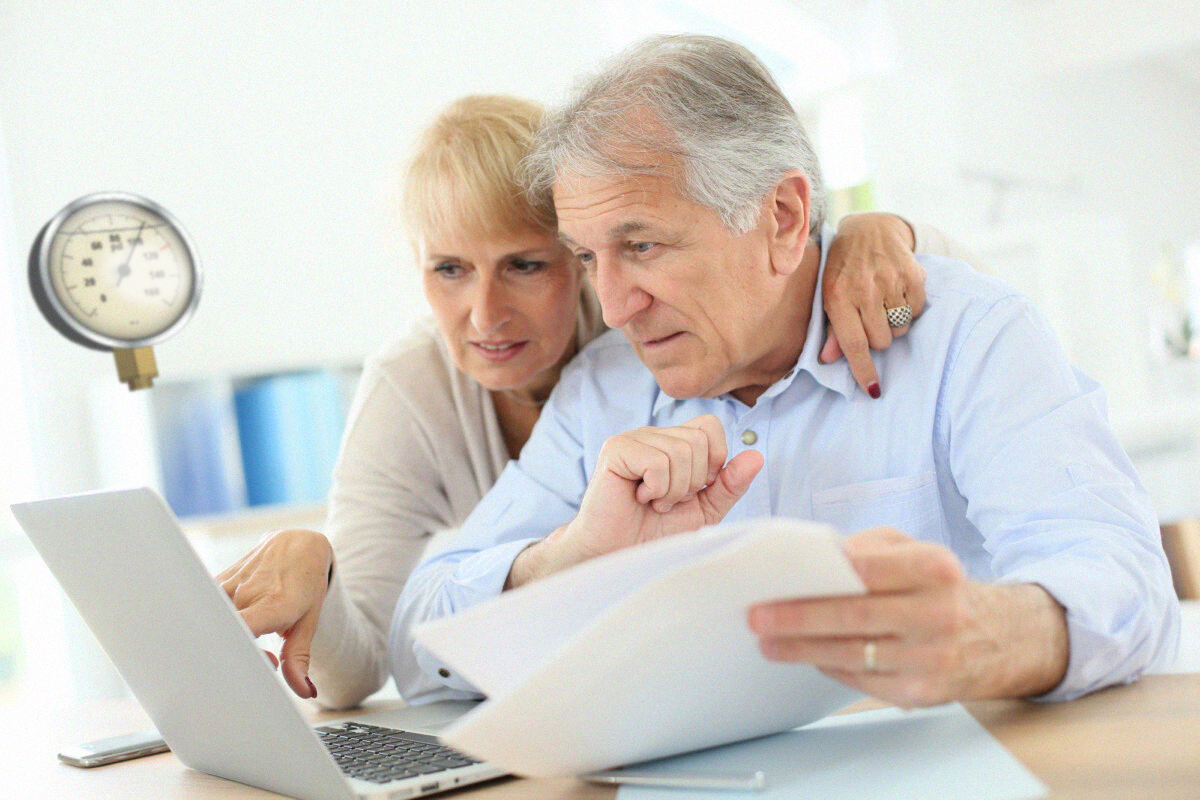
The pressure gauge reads 100 psi
